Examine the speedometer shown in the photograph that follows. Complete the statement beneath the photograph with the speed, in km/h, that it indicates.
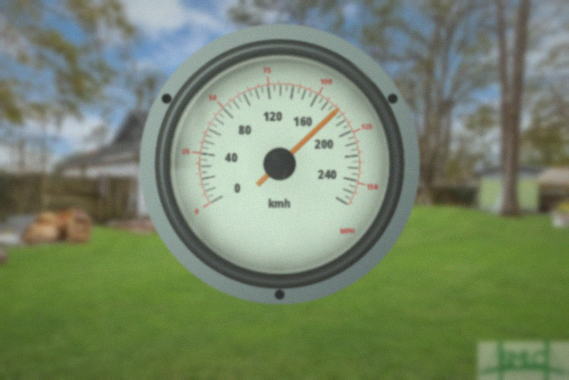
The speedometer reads 180 km/h
